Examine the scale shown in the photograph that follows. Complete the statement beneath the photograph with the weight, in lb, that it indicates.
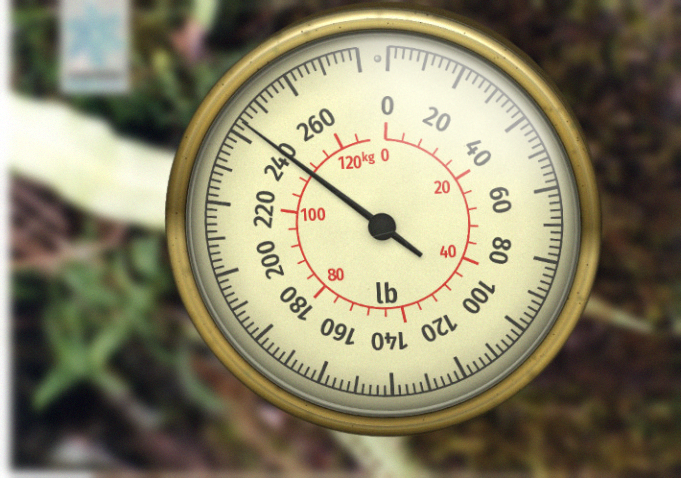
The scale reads 244 lb
